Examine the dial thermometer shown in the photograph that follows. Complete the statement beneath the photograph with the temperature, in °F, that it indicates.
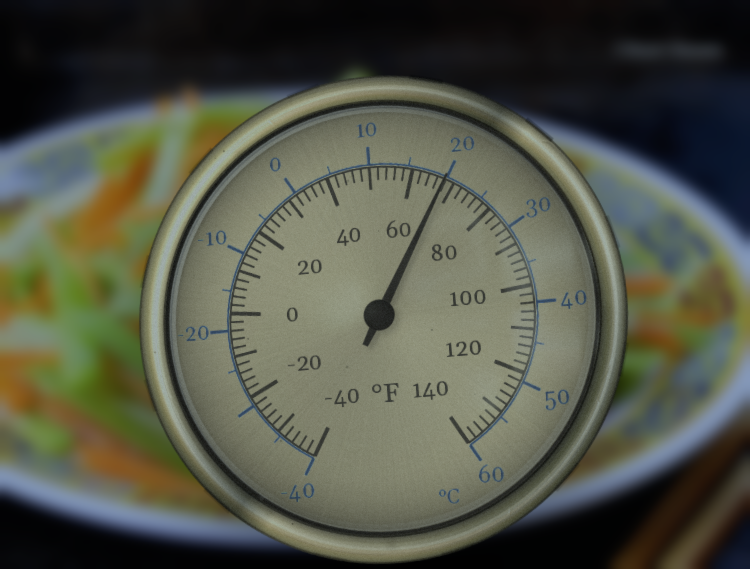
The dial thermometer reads 68 °F
